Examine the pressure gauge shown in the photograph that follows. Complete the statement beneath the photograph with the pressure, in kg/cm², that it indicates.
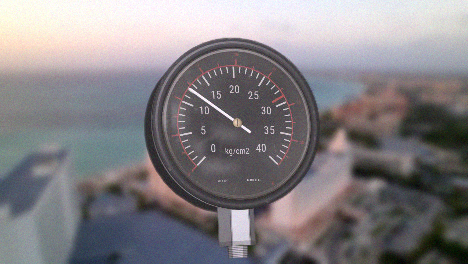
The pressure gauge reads 12 kg/cm²
